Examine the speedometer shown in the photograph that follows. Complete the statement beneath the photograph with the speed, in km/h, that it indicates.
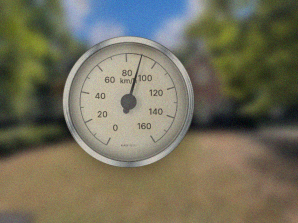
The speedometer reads 90 km/h
